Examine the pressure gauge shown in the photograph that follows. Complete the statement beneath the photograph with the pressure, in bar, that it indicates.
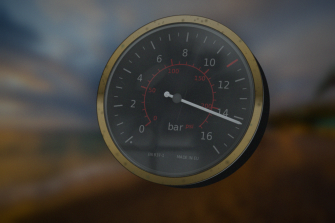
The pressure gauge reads 14.25 bar
